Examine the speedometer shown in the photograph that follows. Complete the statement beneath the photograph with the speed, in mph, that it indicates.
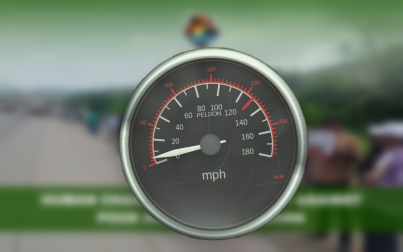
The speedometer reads 5 mph
